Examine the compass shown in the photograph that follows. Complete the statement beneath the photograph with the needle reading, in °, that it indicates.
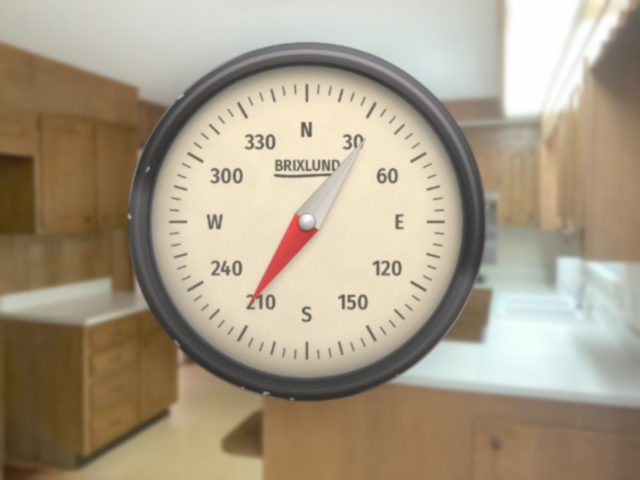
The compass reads 215 °
